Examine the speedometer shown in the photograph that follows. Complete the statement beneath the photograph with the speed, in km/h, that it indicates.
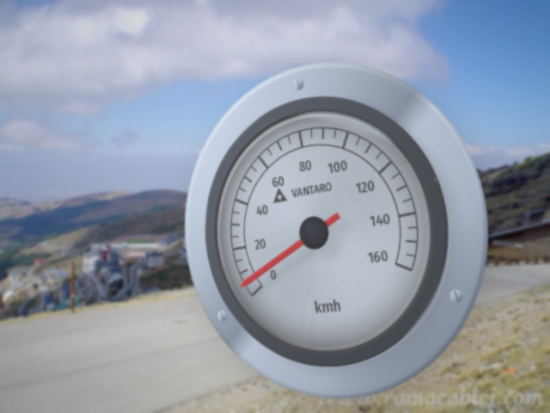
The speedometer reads 5 km/h
